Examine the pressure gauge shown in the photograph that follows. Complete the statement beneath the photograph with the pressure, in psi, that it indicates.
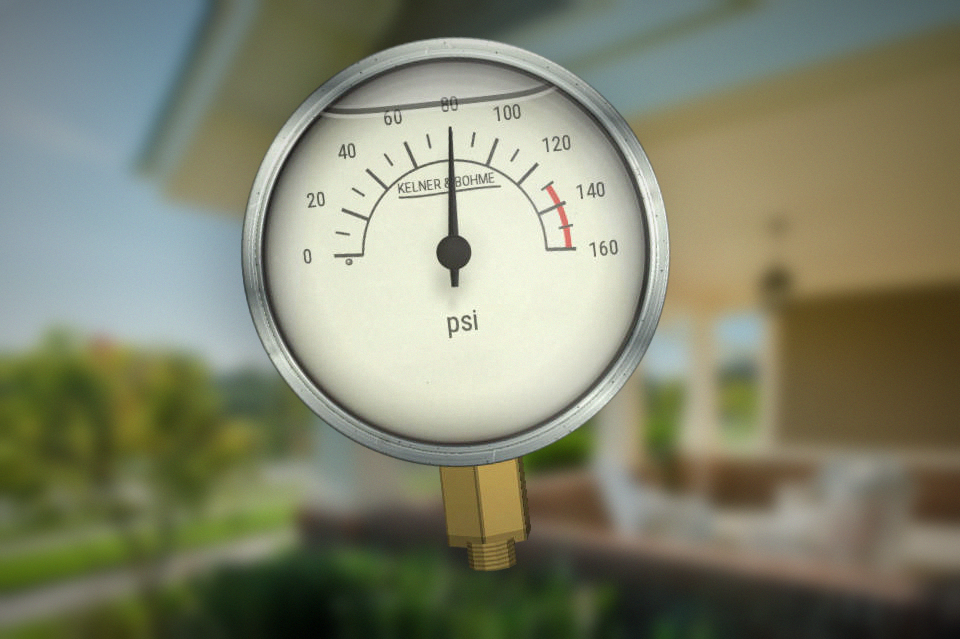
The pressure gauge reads 80 psi
